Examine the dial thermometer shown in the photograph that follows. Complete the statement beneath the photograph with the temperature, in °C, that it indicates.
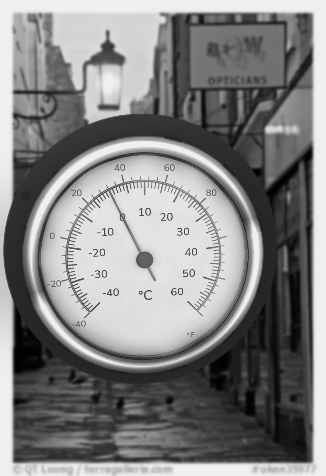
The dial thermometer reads 0 °C
